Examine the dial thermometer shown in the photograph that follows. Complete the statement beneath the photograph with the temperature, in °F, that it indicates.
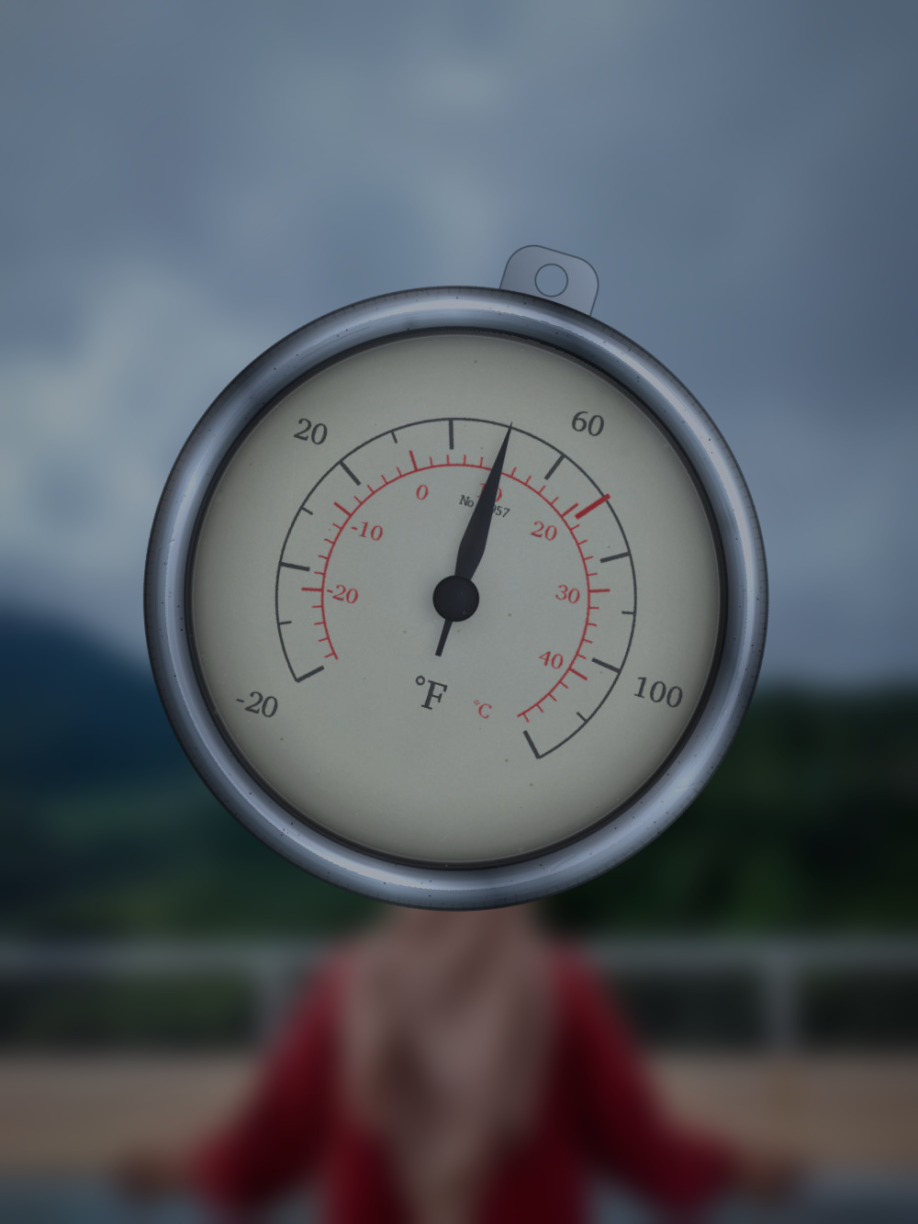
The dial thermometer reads 50 °F
